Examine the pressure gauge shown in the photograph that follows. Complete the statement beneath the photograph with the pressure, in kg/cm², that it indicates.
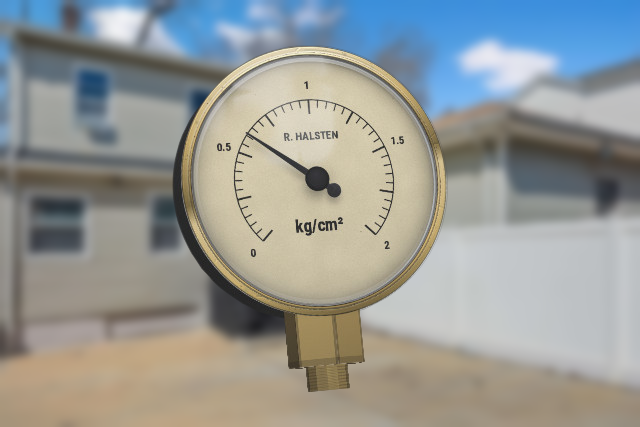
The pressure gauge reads 0.6 kg/cm²
